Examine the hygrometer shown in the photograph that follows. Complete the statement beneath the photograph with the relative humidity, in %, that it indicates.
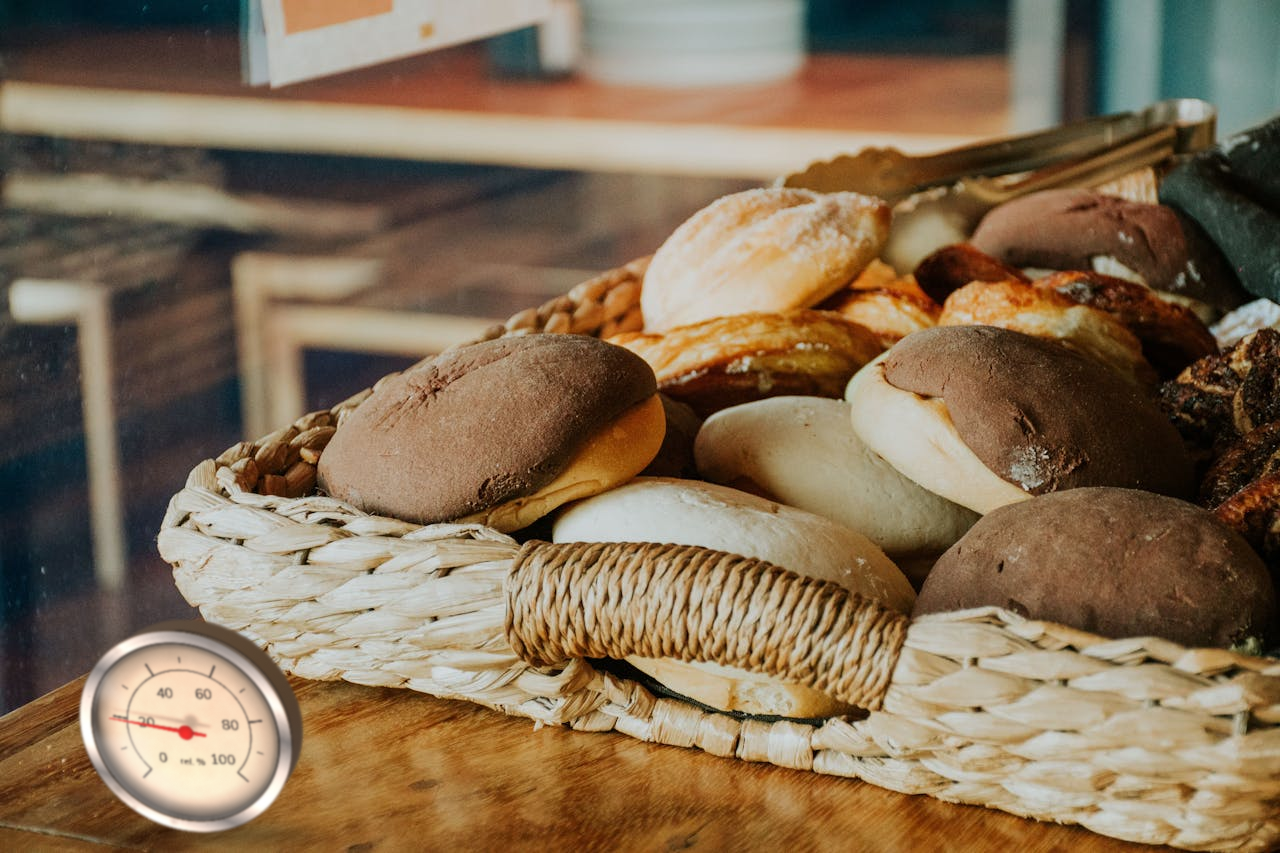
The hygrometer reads 20 %
